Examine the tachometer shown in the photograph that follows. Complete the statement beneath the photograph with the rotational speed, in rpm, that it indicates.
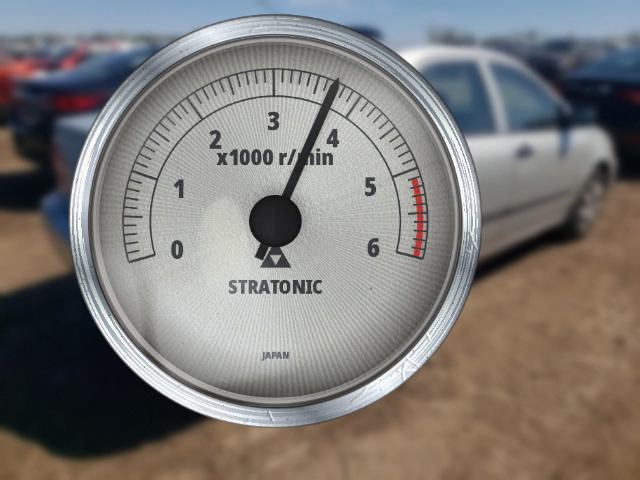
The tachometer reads 3700 rpm
